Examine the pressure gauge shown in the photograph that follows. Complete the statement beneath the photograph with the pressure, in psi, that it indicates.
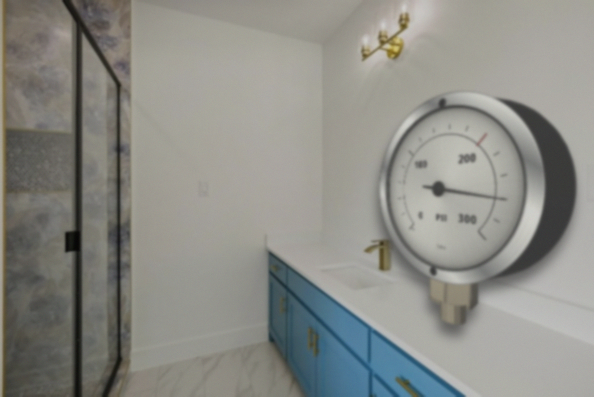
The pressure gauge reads 260 psi
